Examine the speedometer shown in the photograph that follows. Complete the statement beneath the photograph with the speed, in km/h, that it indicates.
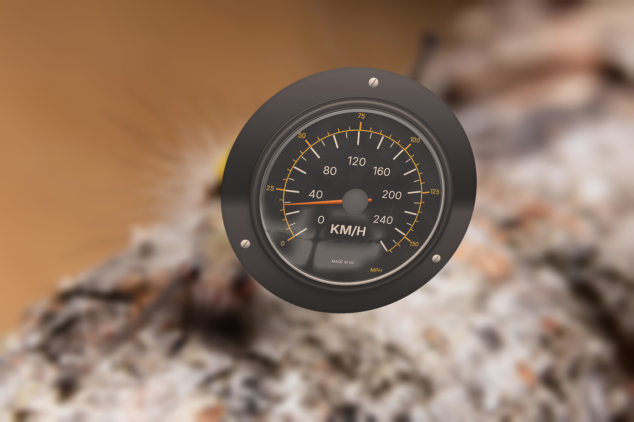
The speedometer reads 30 km/h
